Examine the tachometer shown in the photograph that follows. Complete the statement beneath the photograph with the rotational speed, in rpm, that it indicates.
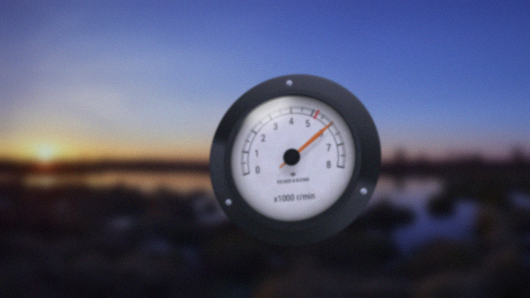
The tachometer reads 6000 rpm
